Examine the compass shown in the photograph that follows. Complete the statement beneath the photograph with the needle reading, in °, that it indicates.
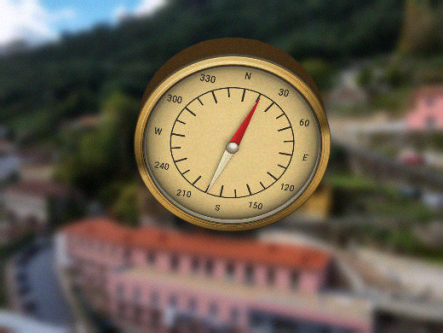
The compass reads 15 °
